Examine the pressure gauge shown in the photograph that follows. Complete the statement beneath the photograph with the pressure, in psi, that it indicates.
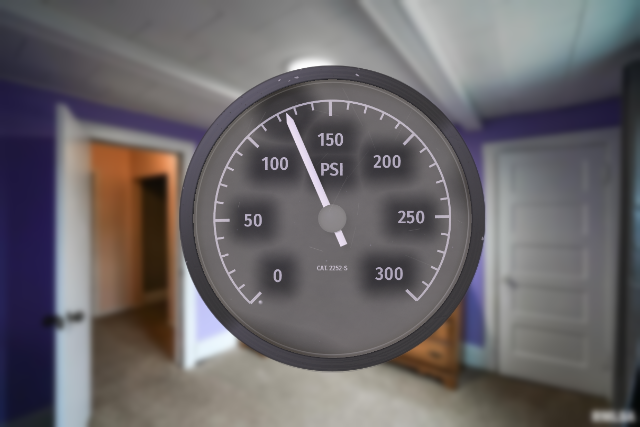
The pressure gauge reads 125 psi
